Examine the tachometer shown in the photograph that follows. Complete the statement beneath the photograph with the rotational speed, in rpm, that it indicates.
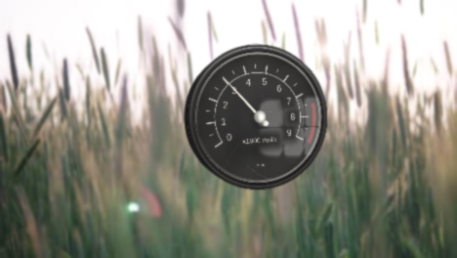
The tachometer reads 3000 rpm
